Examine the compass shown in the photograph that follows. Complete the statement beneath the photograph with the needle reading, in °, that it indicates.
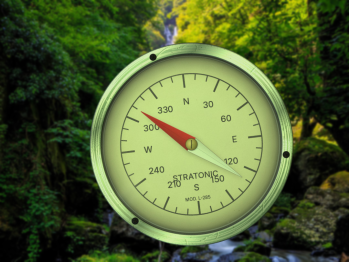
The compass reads 310 °
